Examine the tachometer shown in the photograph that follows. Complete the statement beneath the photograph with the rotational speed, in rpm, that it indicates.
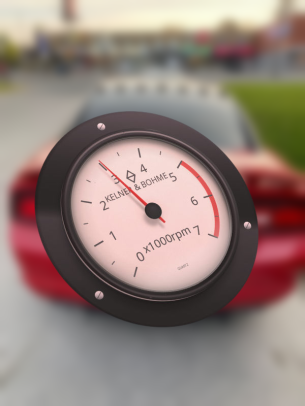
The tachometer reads 3000 rpm
